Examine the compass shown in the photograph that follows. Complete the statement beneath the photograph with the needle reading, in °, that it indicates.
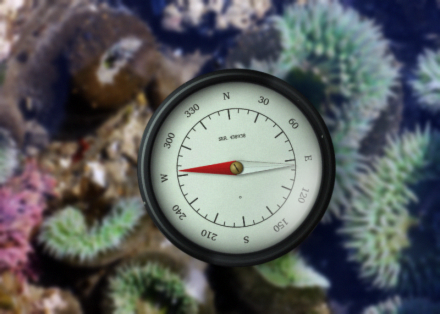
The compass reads 275 °
